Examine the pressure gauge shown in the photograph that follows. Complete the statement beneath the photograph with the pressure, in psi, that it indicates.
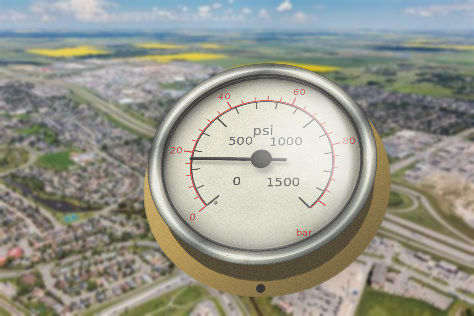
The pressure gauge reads 250 psi
